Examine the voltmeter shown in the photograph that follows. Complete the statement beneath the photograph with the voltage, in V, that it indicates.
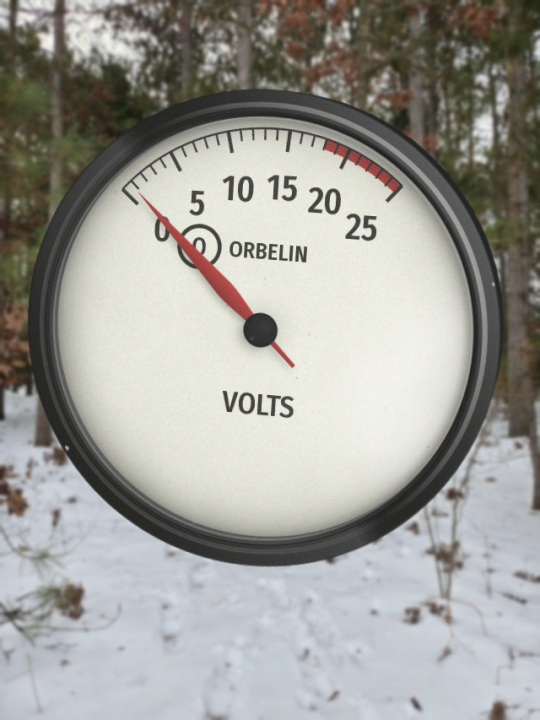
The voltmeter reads 1 V
